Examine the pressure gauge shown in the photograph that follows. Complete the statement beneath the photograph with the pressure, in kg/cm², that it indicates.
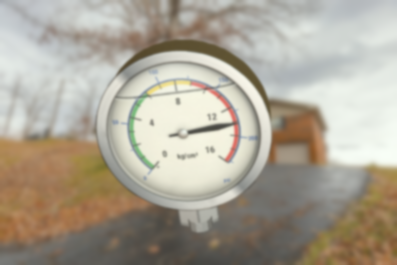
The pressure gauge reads 13 kg/cm²
